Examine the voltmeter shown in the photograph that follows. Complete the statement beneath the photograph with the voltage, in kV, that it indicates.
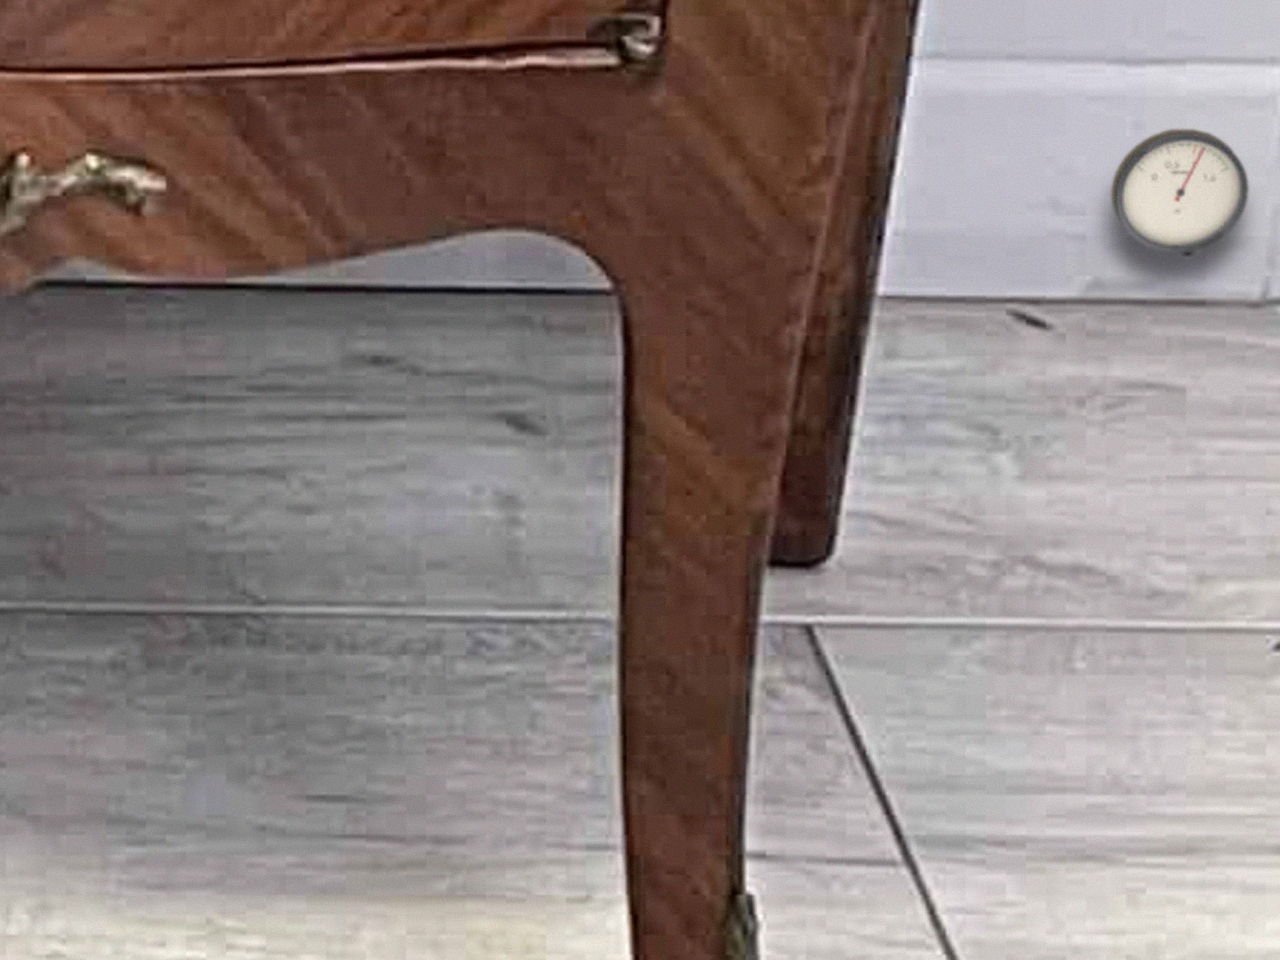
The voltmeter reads 1 kV
